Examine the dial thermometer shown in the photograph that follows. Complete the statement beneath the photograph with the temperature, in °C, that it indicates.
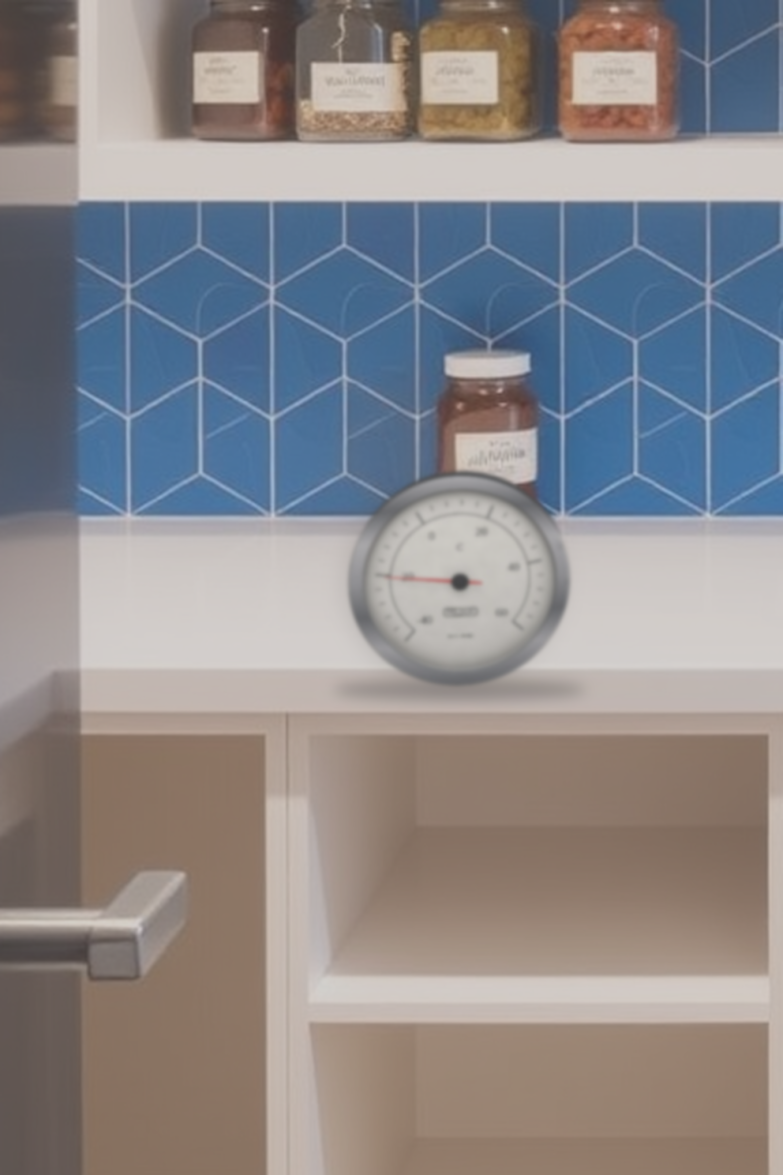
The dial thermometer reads -20 °C
